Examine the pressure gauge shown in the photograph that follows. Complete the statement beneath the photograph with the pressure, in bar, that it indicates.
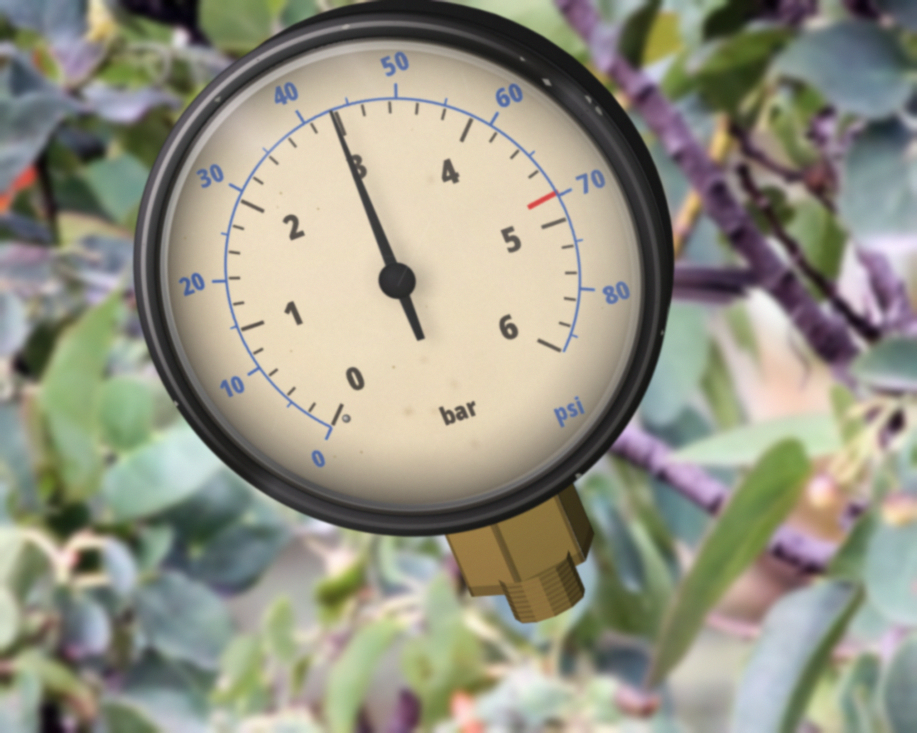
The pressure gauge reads 3 bar
